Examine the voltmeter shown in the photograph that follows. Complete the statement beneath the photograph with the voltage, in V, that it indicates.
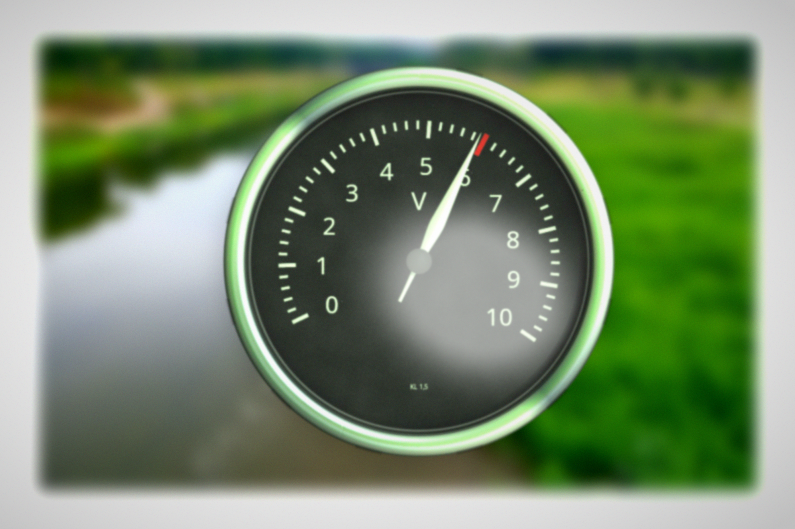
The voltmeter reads 5.9 V
